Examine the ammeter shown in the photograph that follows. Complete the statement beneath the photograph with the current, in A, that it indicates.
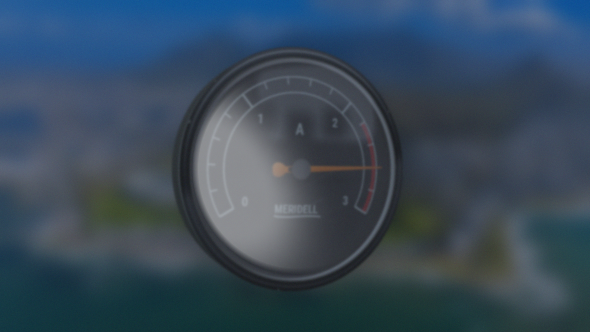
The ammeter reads 2.6 A
